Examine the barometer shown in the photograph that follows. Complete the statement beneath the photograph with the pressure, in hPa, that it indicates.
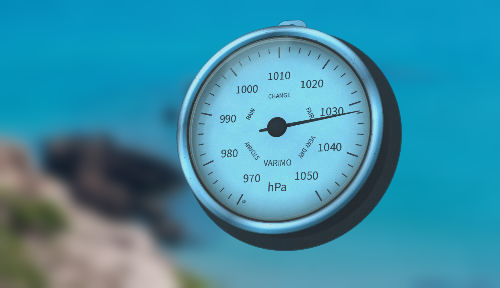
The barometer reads 1032 hPa
